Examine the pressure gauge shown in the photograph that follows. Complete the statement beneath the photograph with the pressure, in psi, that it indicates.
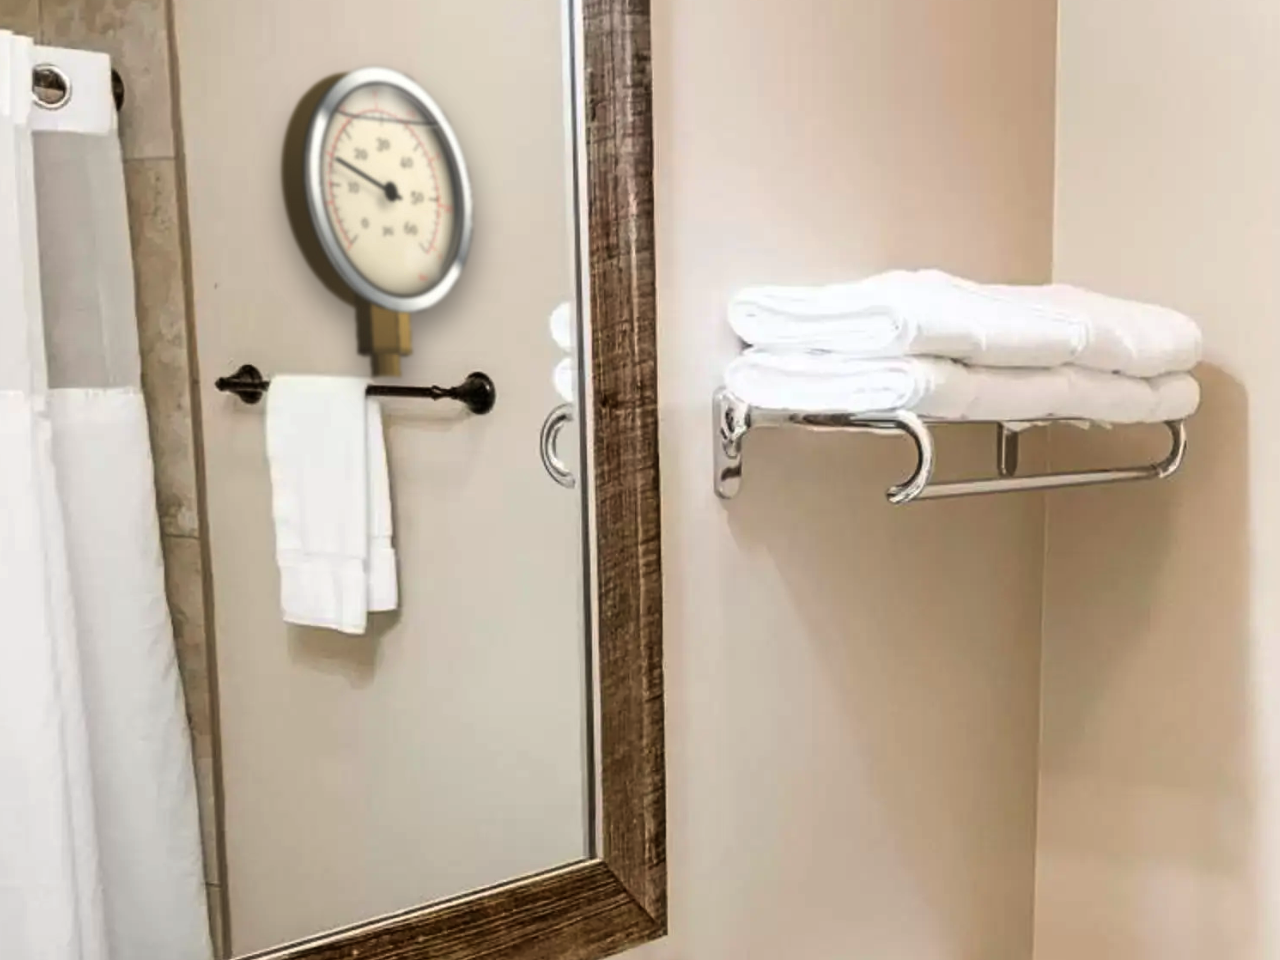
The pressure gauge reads 14 psi
